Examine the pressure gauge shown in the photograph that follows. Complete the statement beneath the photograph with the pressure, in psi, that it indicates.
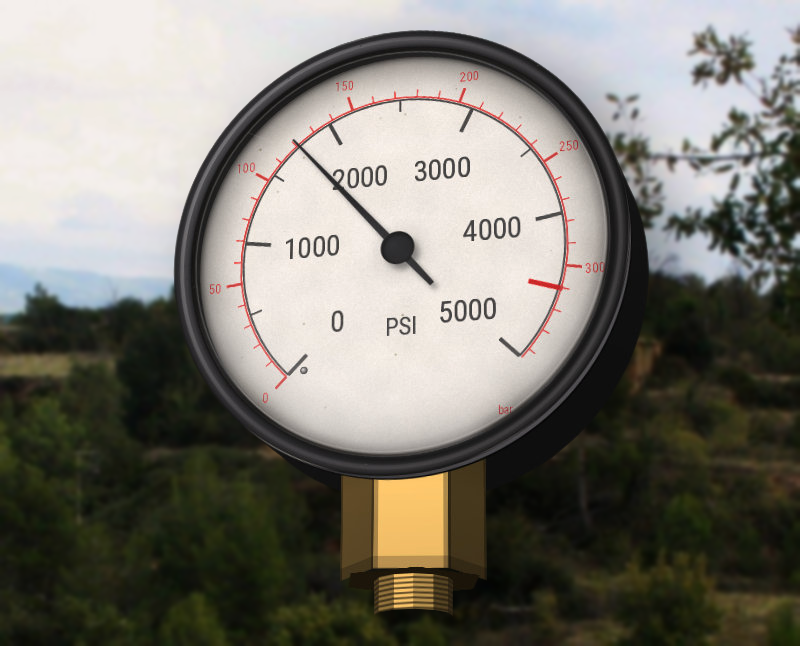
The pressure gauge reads 1750 psi
